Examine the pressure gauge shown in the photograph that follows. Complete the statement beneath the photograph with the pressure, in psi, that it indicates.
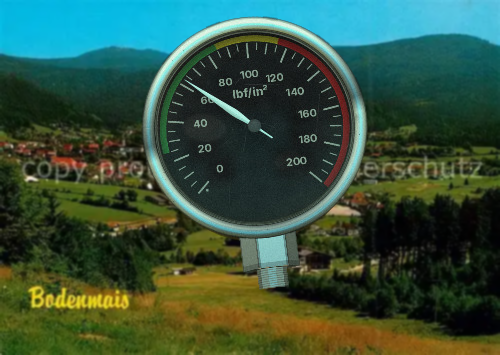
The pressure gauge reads 62.5 psi
